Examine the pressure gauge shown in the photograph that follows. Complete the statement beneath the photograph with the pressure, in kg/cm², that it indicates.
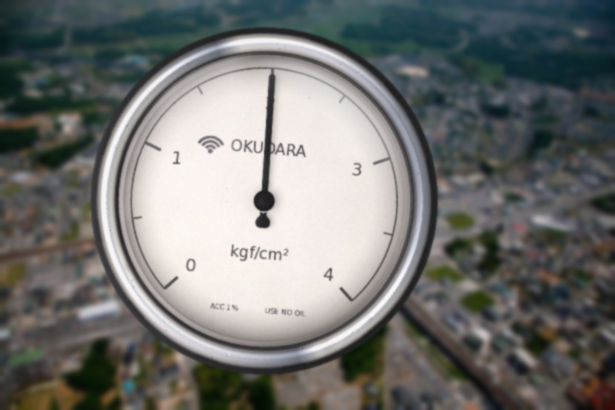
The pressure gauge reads 2 kg/cm²
